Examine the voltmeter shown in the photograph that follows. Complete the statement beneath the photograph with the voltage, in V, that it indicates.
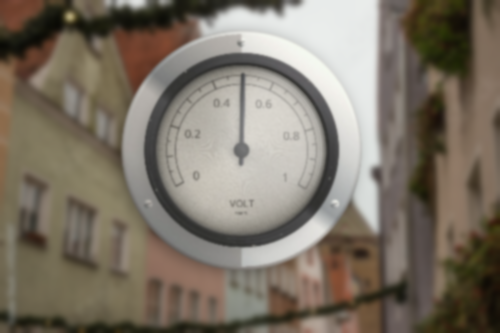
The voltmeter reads 0.5 V
